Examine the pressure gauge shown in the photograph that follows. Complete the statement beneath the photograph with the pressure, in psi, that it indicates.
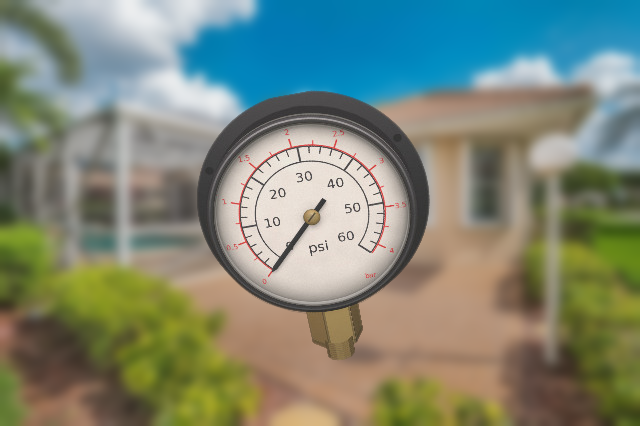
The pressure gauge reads 0 psi
